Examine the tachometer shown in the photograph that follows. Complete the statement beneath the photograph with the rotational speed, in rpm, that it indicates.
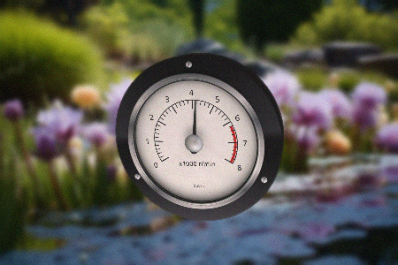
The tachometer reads 4200 rpm
